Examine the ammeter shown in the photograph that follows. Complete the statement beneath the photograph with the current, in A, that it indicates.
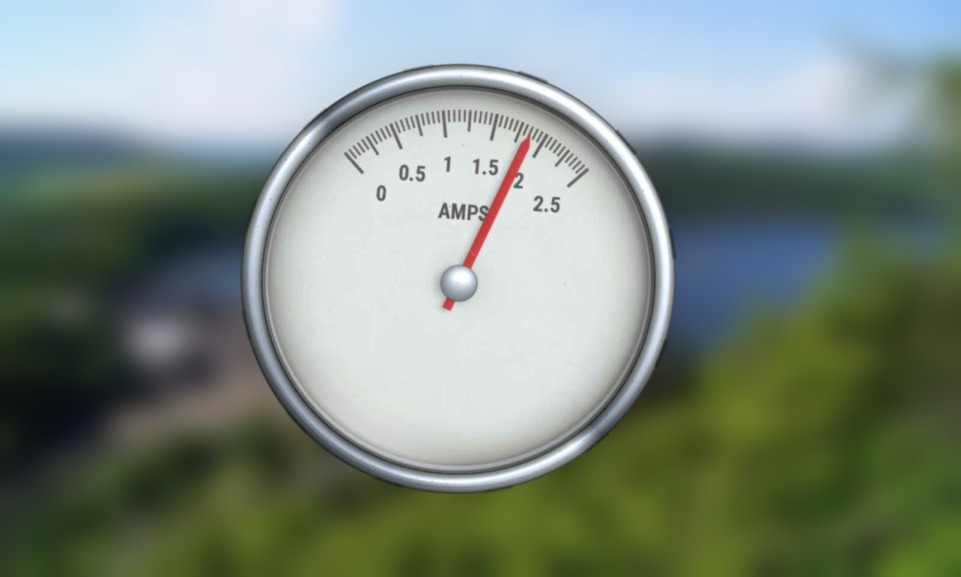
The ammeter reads 1.85 A
